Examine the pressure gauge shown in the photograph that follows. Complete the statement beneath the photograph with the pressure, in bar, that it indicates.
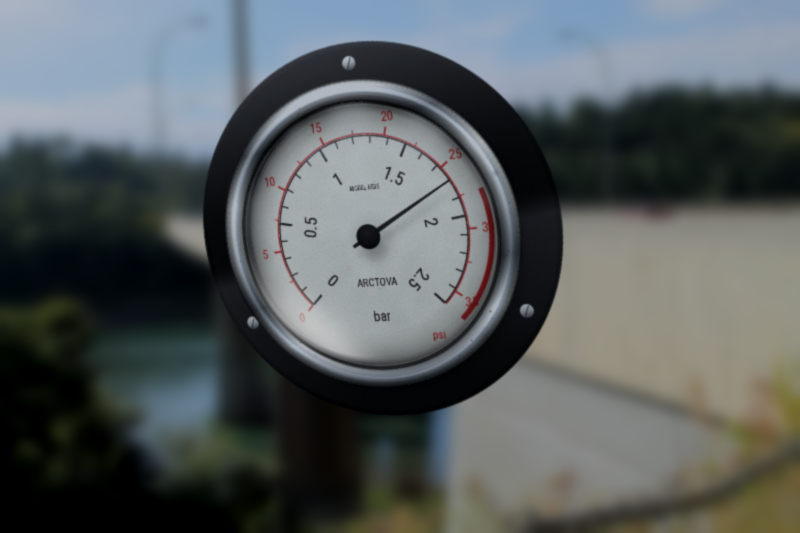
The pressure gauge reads 1.8 bar
